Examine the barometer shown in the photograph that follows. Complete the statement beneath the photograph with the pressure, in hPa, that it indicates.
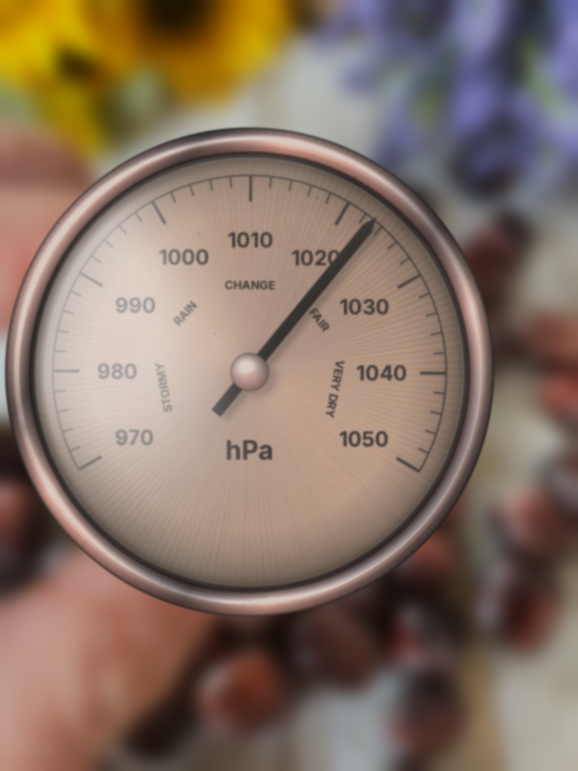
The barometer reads 1023 hPa
